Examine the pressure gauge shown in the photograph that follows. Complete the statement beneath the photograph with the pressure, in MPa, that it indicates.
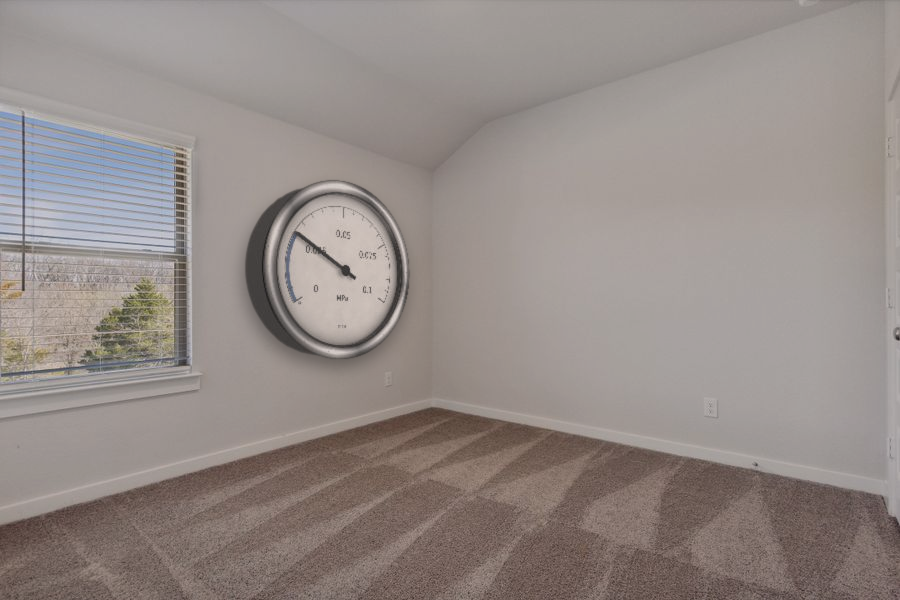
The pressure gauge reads 0.025 MPa
